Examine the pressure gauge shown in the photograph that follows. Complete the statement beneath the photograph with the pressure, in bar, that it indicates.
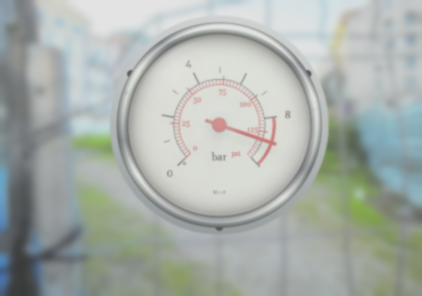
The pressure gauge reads 9 bar
